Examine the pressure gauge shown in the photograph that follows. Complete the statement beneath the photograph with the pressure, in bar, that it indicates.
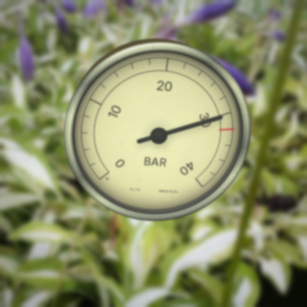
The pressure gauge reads 30 bar
